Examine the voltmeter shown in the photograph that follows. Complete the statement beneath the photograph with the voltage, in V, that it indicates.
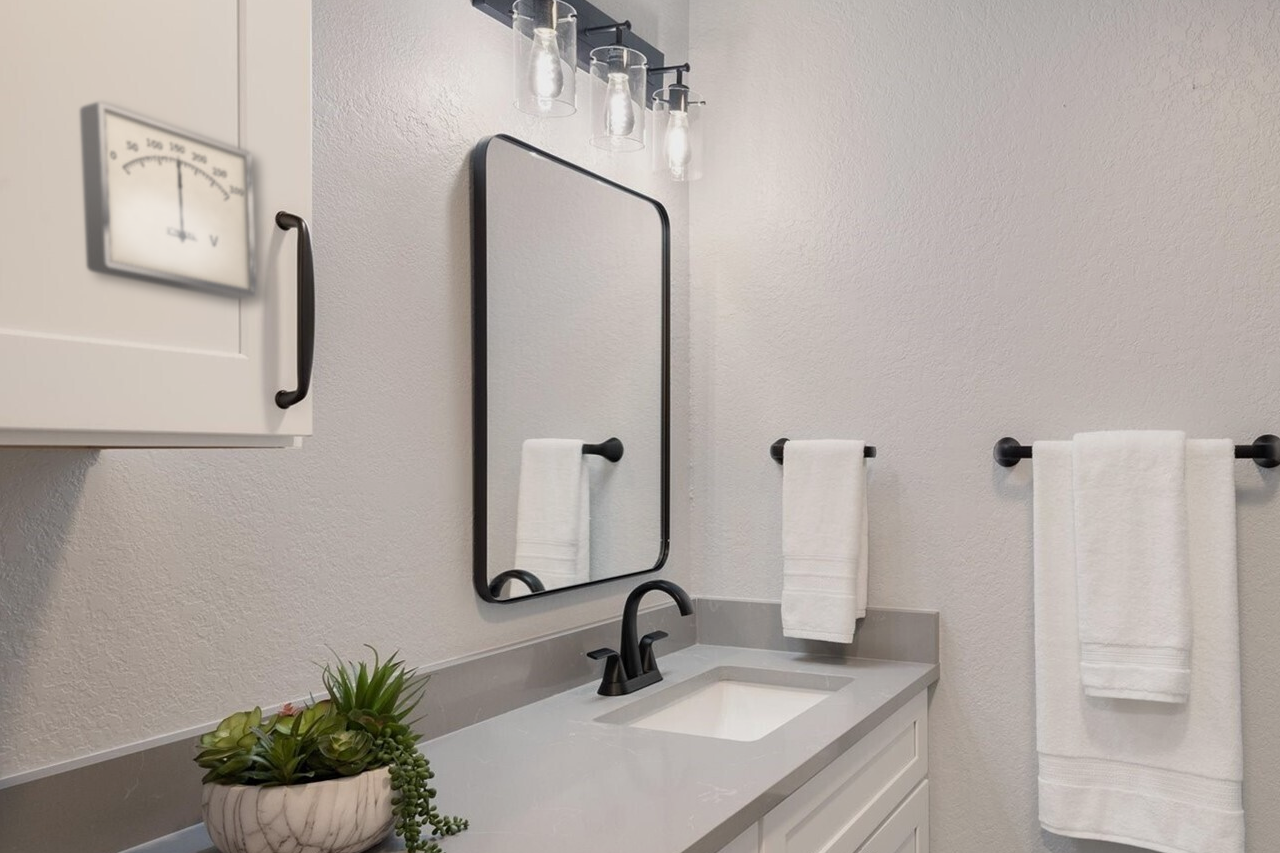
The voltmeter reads 150 V
